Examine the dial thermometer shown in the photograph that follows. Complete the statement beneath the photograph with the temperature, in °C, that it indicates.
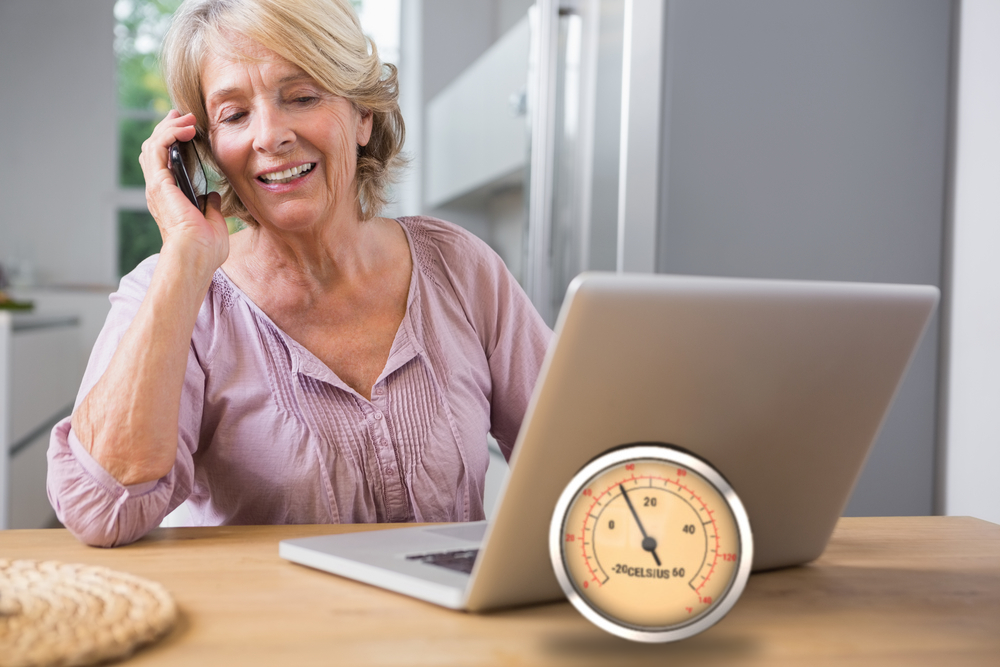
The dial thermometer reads 12 °C
